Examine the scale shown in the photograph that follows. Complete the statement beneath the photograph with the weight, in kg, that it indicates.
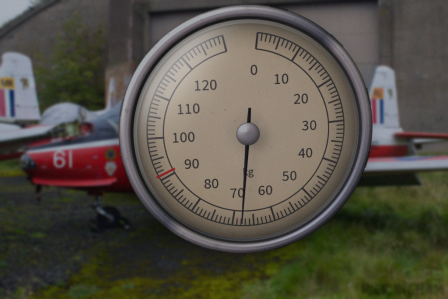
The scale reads 68 kg
